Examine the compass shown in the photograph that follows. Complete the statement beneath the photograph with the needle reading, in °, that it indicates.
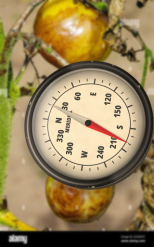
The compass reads 200 °
